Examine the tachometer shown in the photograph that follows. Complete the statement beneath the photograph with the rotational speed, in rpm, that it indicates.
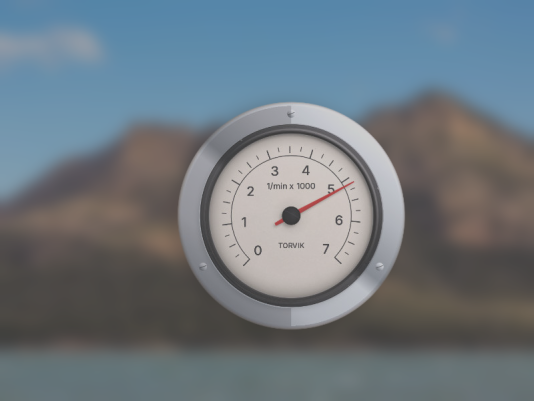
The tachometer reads 5125 rpm
